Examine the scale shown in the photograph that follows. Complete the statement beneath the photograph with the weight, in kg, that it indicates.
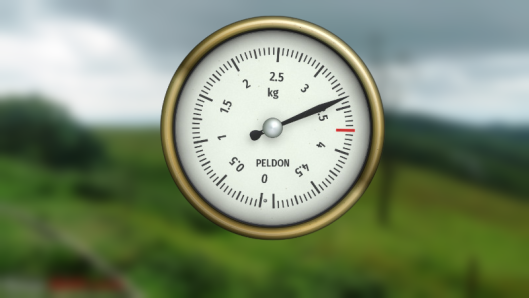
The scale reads 3.4 kg
